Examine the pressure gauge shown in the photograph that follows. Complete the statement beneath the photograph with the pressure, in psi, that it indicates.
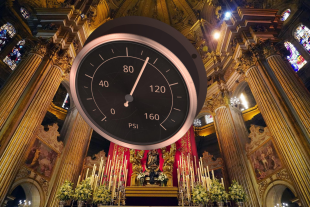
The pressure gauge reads 95 psi
